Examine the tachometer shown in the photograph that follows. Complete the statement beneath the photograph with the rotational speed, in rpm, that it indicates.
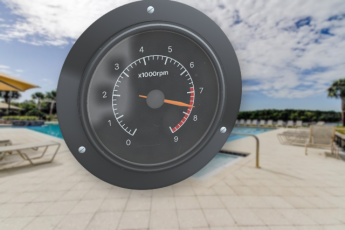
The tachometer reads 7600 rpm
